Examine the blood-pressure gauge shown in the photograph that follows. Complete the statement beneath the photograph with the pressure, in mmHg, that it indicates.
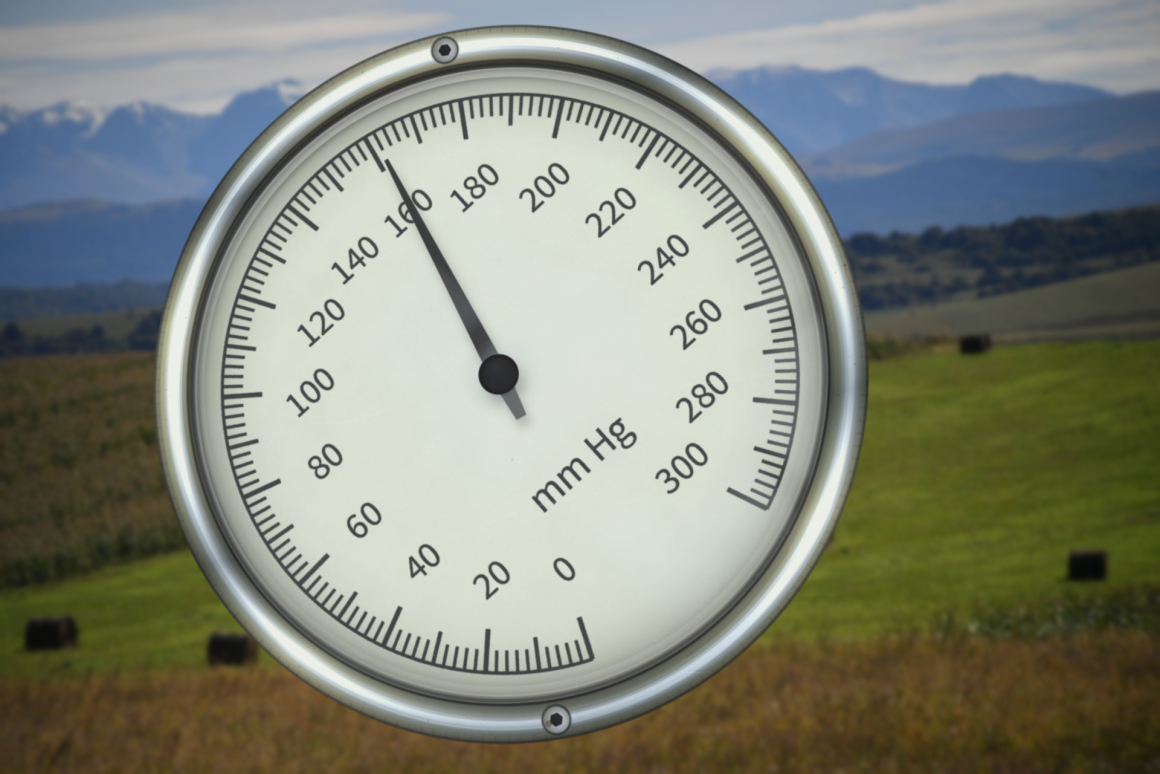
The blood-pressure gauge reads 162 mmHg
